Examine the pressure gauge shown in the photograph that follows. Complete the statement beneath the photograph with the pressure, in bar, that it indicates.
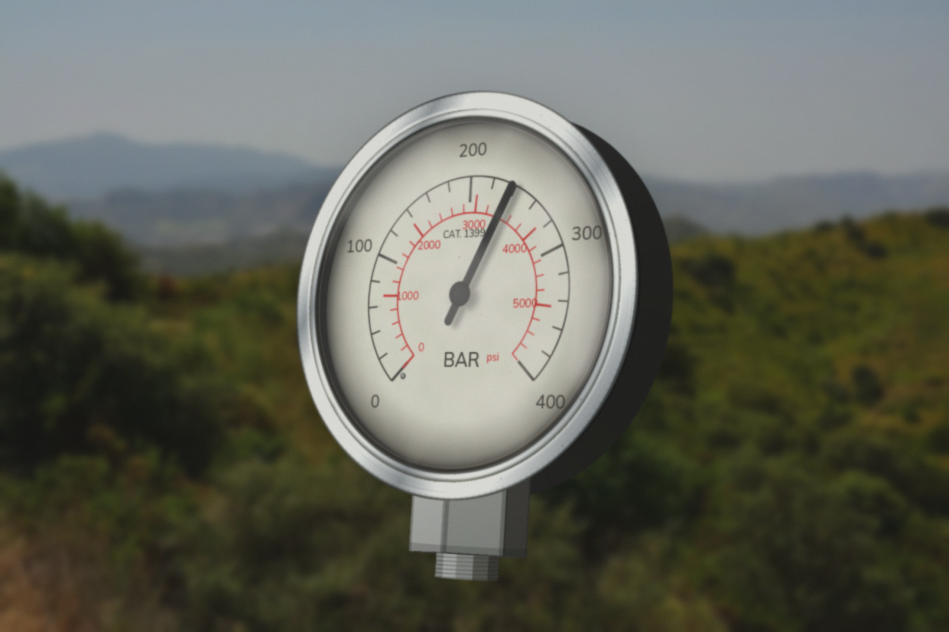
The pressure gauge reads 240 bar
